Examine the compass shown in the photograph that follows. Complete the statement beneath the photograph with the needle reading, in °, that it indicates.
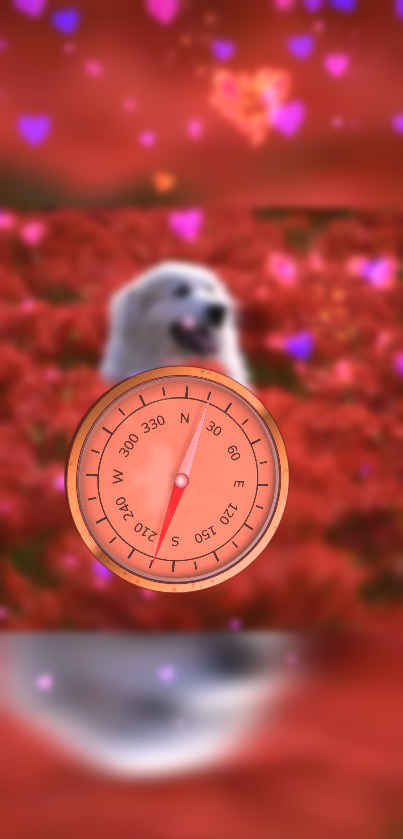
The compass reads 195 °
